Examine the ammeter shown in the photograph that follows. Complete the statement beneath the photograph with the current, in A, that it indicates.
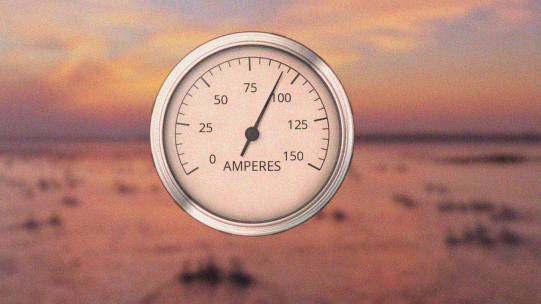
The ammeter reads 92.5 A
